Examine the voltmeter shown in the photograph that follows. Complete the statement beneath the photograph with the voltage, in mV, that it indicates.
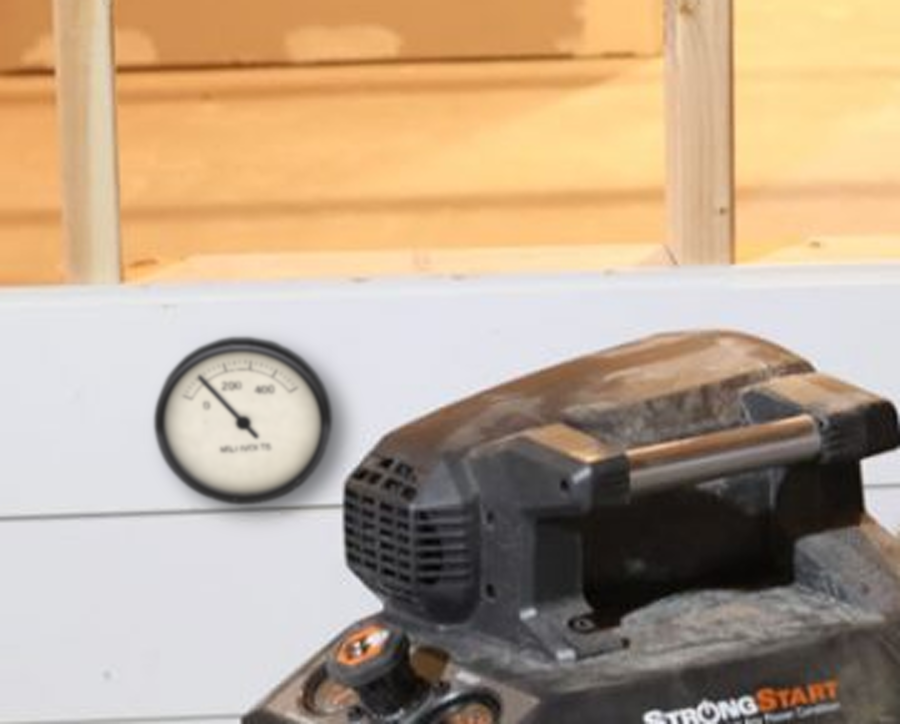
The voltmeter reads 100 mV
